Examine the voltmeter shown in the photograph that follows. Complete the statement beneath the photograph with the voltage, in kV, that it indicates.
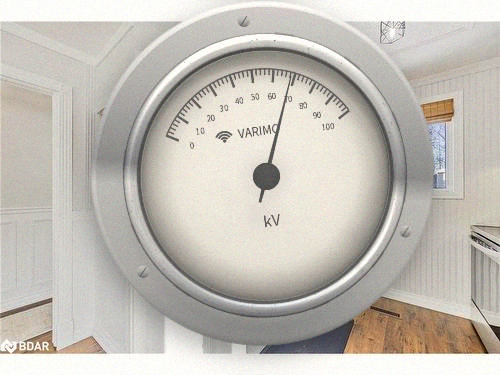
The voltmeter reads 68 kV
